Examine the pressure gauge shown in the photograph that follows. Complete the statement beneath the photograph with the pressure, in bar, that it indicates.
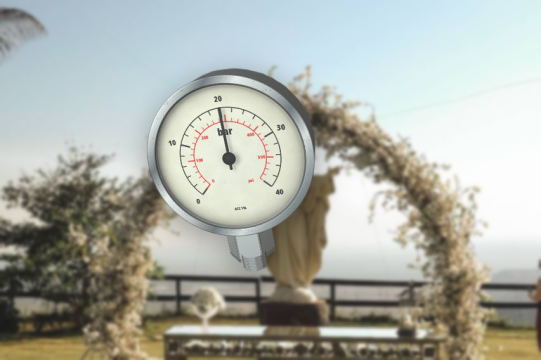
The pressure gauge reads 20 bar
